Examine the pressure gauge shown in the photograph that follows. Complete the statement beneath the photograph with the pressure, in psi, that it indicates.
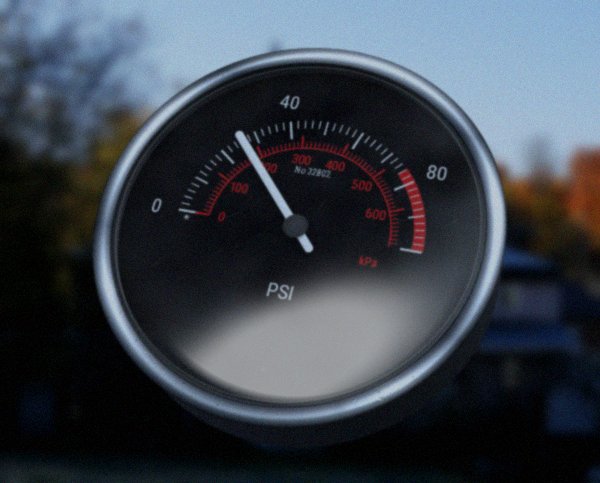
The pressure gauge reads 26 psi
